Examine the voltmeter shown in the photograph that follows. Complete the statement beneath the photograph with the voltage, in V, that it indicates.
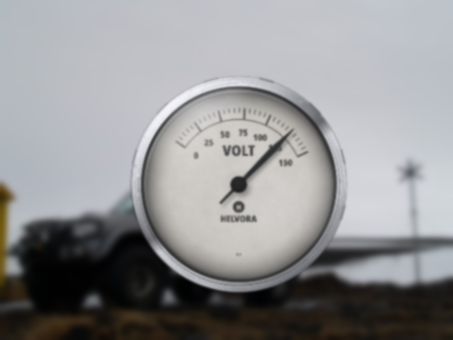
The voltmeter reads 125 V
